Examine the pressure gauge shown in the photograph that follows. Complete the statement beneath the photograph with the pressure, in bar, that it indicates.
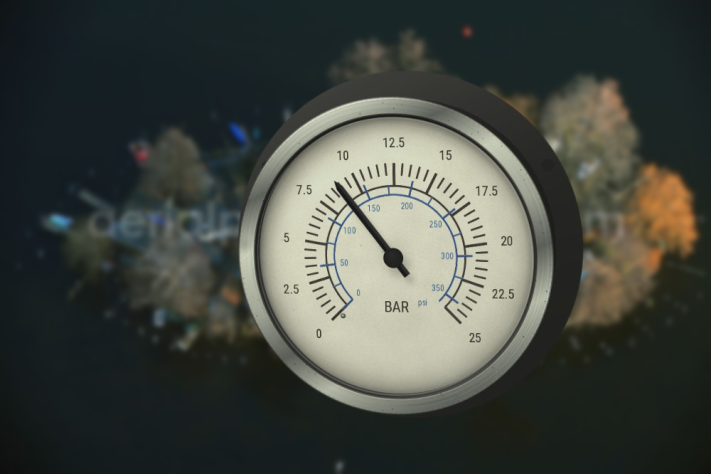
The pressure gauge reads 9 bar
